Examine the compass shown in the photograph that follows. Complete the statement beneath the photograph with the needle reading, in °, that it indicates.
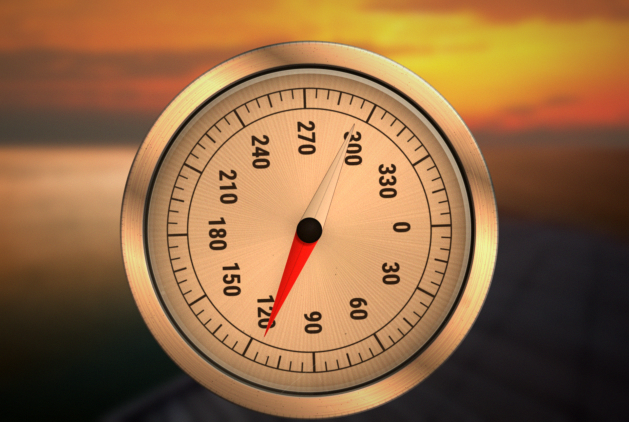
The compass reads 115 °
